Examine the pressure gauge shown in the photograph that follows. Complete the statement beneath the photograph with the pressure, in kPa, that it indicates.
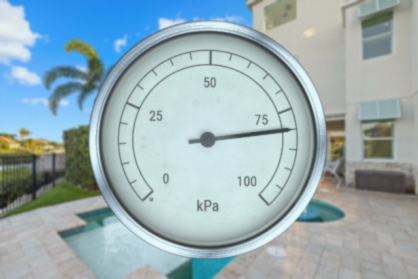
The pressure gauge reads 80 kPa
